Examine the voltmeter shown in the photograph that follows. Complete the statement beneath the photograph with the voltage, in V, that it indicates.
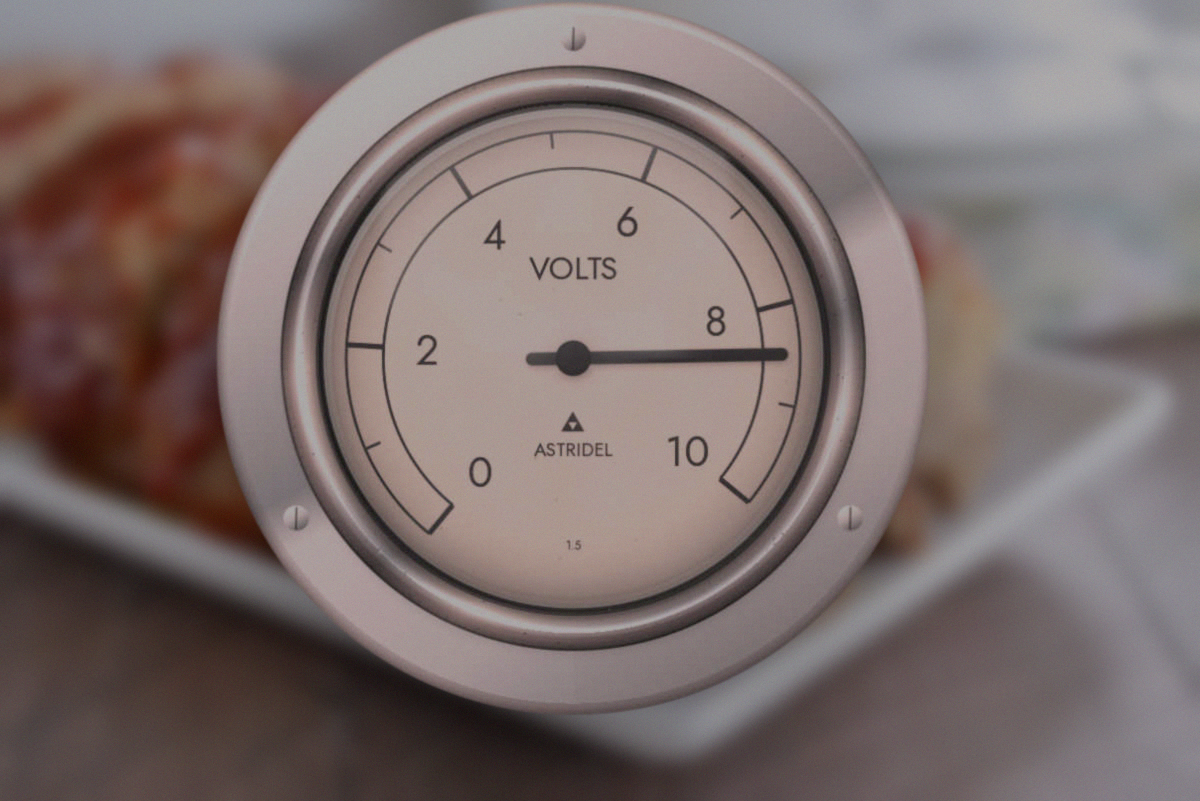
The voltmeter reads 8.5 V
